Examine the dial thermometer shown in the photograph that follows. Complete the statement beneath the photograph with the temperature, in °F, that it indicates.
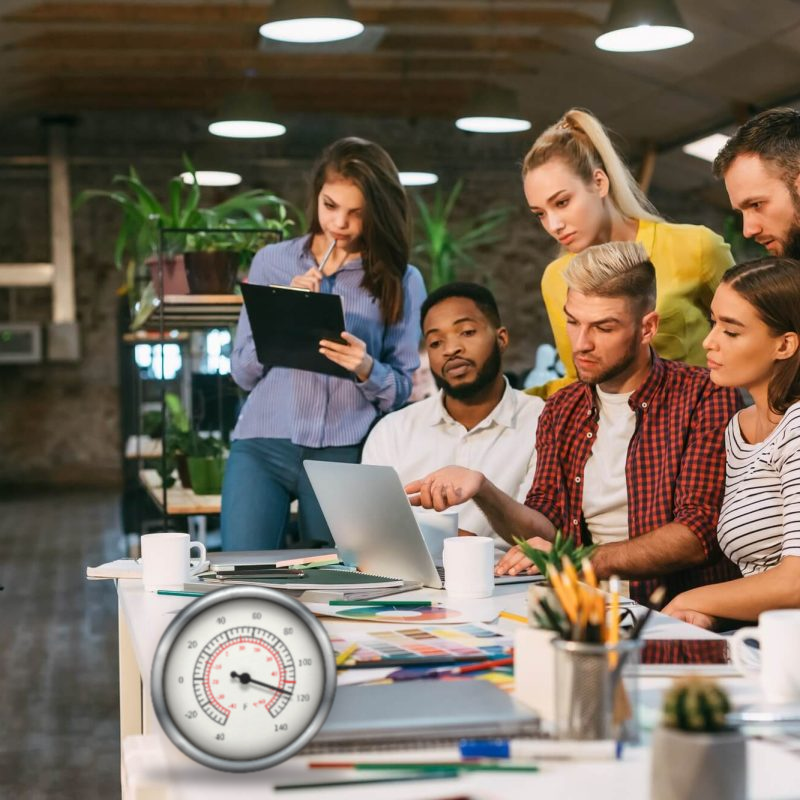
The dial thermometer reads 120 °F
